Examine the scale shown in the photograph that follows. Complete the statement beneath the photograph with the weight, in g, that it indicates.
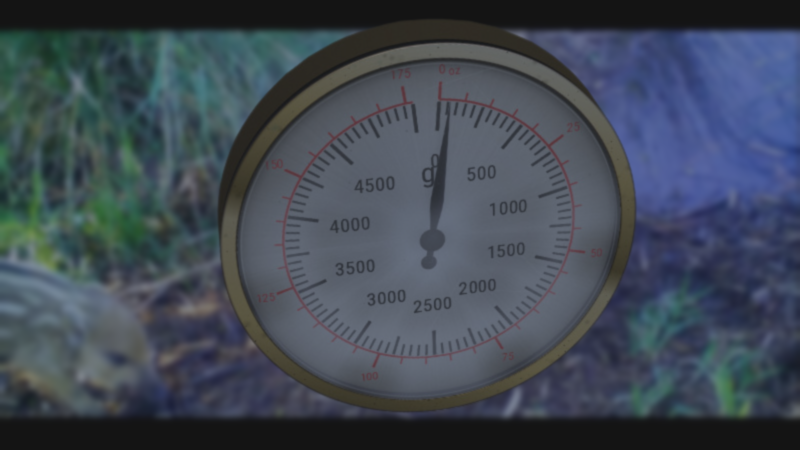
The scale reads 50 g
